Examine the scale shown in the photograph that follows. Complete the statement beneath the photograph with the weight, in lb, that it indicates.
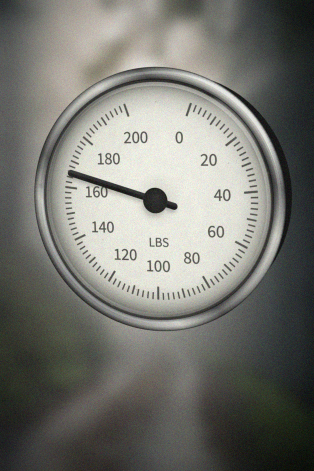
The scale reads 166 lb
